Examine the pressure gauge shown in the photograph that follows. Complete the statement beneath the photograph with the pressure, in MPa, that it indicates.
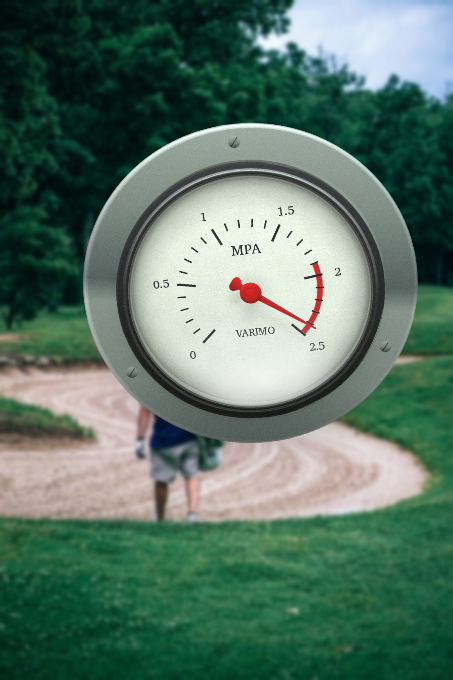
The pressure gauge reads 2.4 MPa
